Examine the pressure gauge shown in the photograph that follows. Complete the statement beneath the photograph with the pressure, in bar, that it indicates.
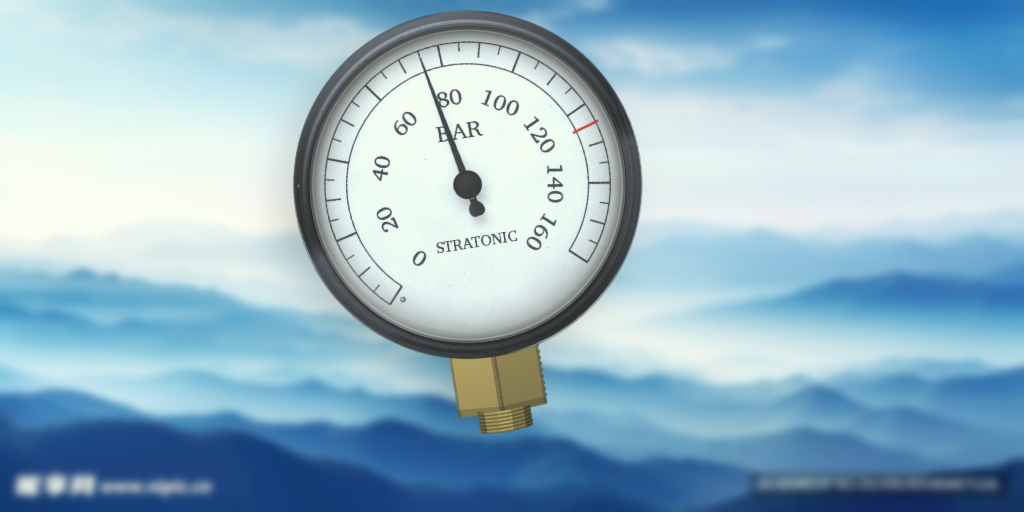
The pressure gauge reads 75 bar
